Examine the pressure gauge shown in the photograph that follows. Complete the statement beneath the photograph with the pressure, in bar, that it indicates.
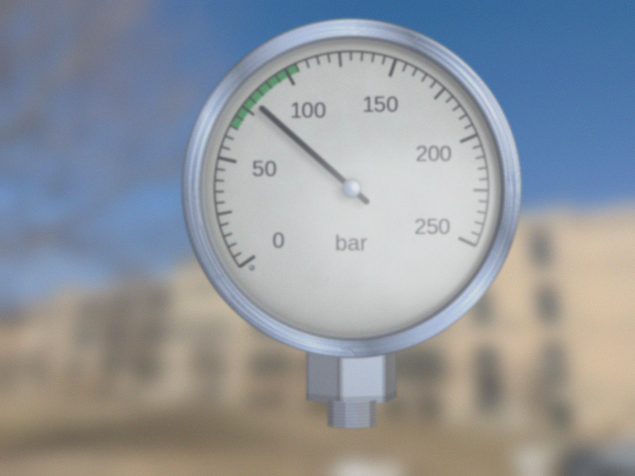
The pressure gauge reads 80 bar
